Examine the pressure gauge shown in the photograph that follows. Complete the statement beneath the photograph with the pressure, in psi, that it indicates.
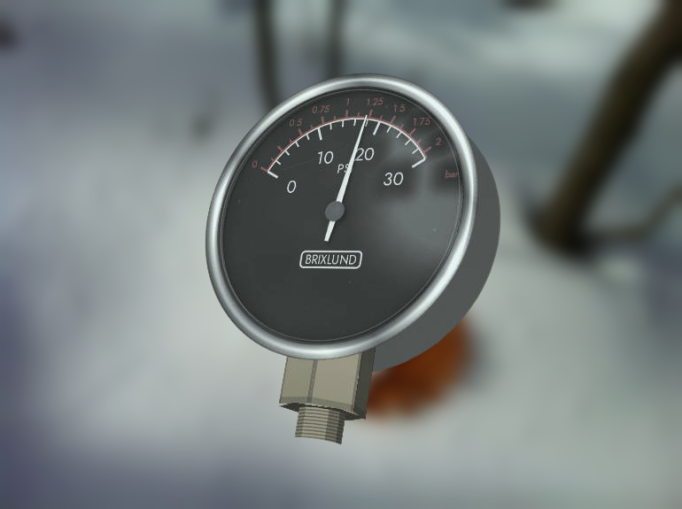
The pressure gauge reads 18 psi
